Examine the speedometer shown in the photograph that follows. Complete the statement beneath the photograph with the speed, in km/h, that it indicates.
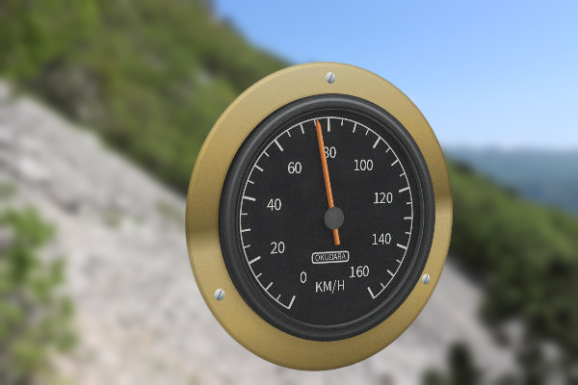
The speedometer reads 75 km/h
